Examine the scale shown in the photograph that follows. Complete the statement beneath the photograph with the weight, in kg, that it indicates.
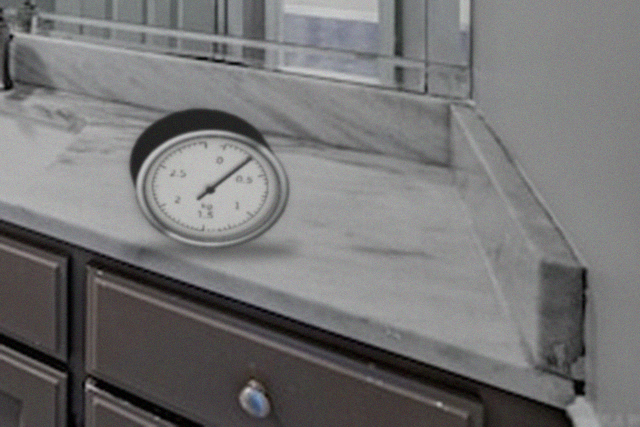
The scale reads 0.25 kg
